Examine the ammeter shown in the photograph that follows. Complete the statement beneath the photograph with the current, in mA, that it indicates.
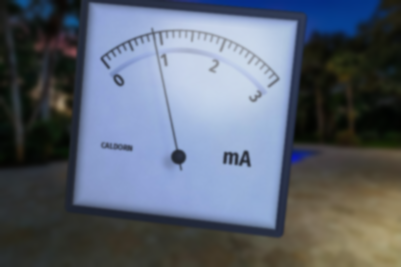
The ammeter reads 0.9 mA
